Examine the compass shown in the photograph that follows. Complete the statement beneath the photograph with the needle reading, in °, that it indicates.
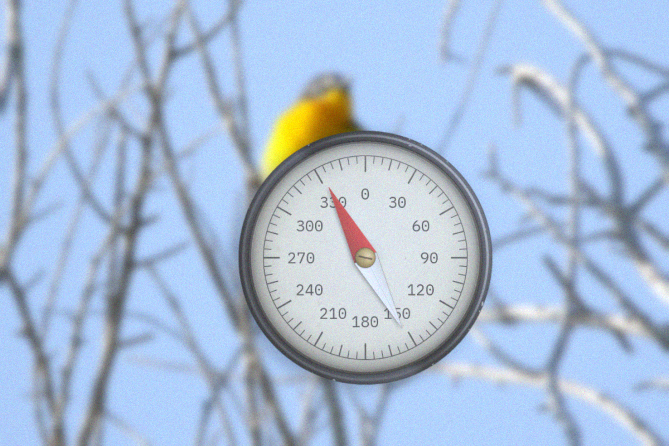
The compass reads 332.5 °
